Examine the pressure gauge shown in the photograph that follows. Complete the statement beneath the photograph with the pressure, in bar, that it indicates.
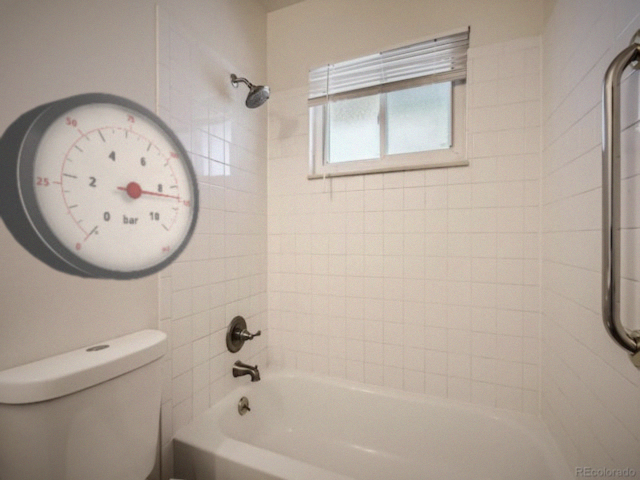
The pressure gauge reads 8.5 bar
